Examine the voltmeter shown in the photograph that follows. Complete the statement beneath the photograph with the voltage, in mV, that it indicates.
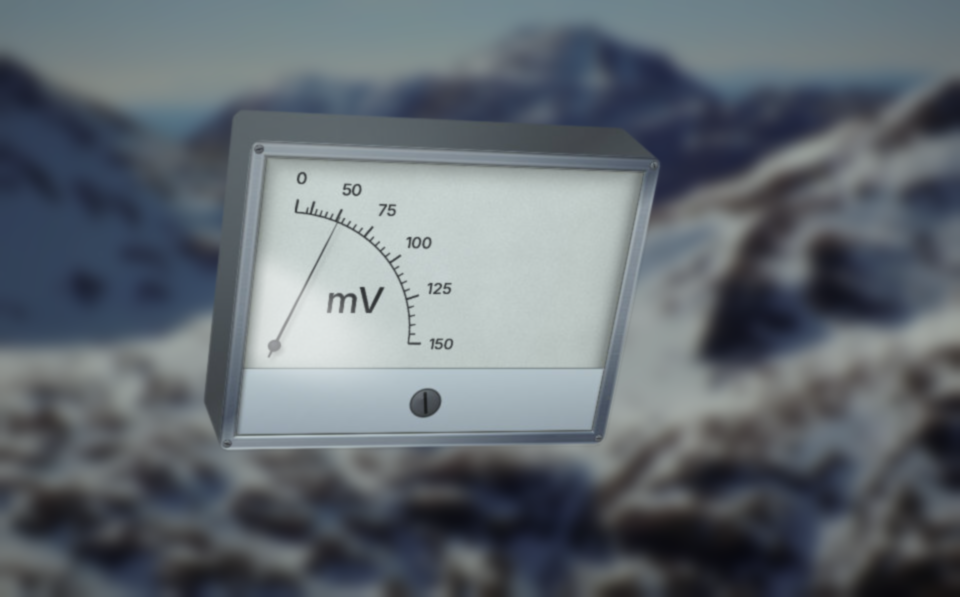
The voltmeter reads 50 mV
